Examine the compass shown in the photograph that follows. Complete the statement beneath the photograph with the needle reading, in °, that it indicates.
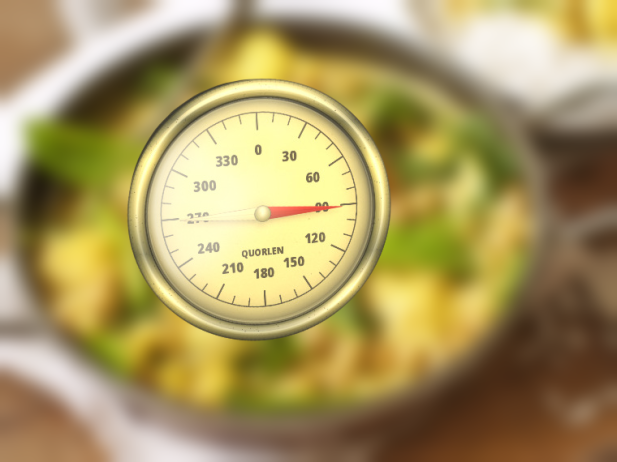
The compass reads 90 °
